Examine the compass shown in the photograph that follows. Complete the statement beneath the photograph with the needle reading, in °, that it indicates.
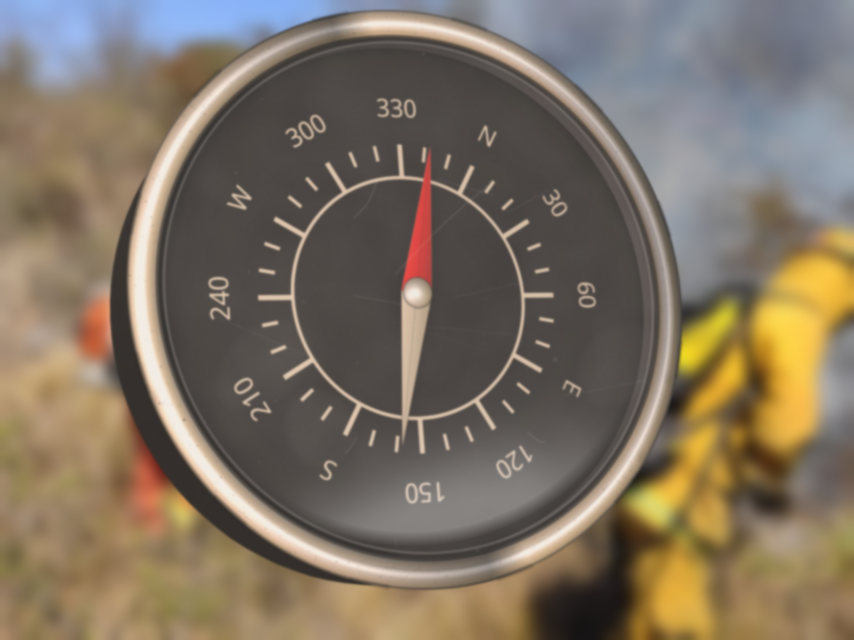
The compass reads 340 °
